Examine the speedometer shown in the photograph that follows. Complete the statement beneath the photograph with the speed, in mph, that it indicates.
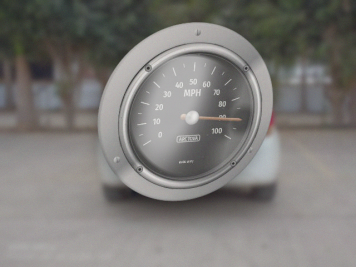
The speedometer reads 90 mph
